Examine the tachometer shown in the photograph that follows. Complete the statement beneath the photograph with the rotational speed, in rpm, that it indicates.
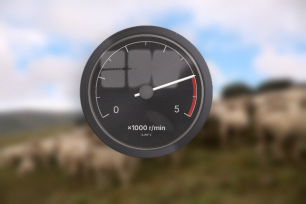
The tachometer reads 4000 rpm
